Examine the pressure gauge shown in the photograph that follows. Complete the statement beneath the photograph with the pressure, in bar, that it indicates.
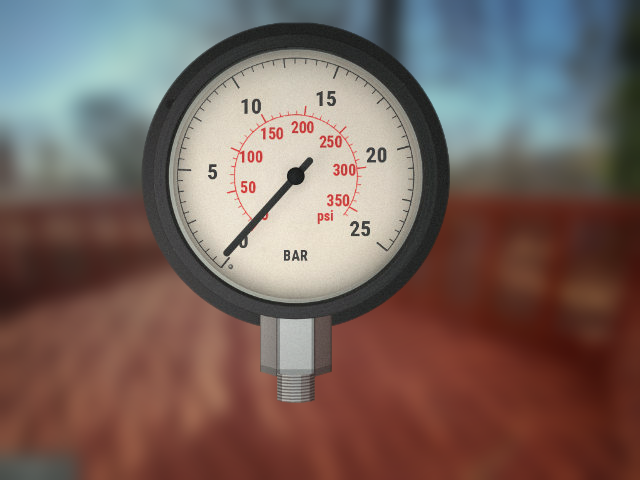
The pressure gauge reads 0.25 bar
